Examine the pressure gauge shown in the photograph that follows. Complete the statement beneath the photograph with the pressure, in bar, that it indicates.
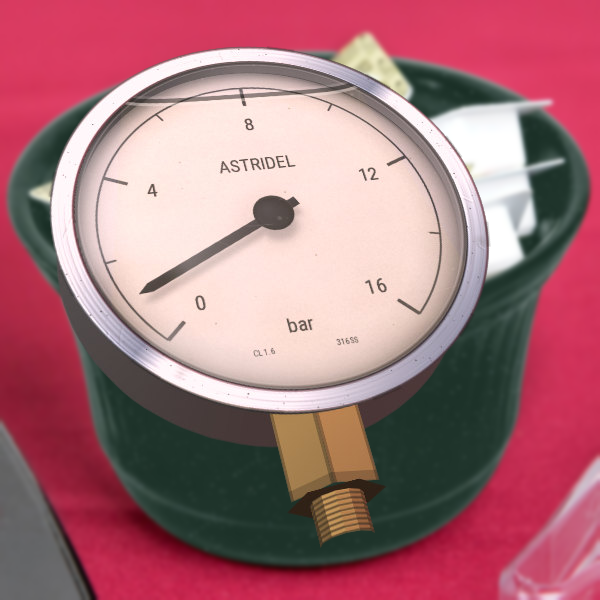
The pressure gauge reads 1 bar
